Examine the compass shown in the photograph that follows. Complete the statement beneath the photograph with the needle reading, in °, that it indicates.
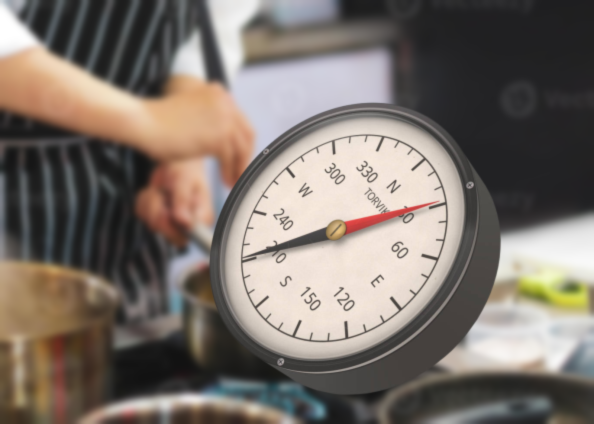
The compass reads 30 °
